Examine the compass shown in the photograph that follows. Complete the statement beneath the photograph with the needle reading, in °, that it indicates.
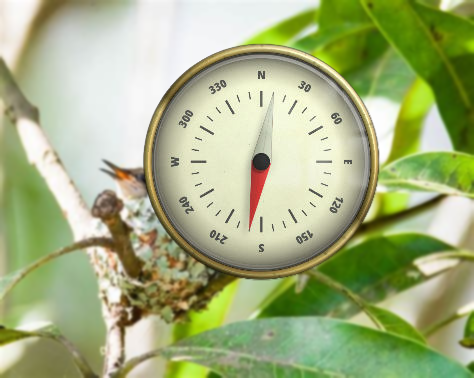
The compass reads 190 °
